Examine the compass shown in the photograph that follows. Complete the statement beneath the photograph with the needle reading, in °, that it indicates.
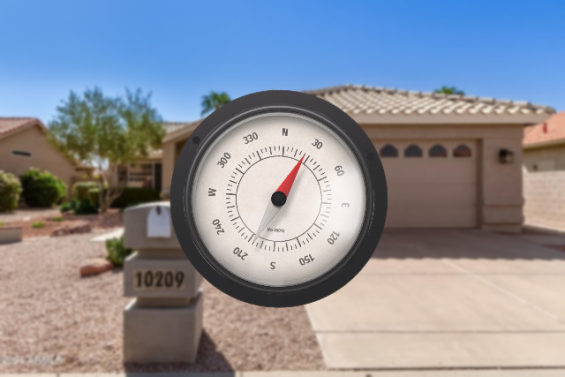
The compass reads 25 °
